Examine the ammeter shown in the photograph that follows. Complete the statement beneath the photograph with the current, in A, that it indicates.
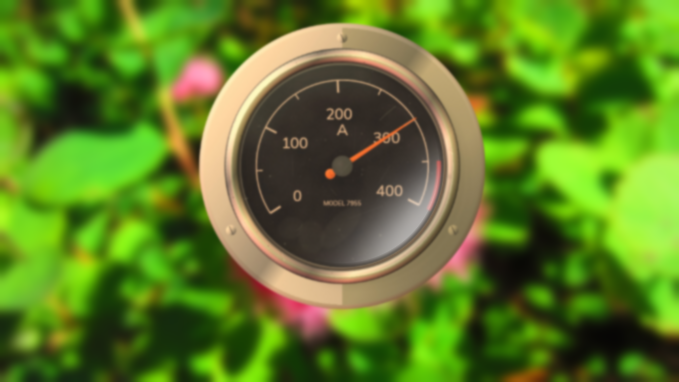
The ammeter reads 300 A
